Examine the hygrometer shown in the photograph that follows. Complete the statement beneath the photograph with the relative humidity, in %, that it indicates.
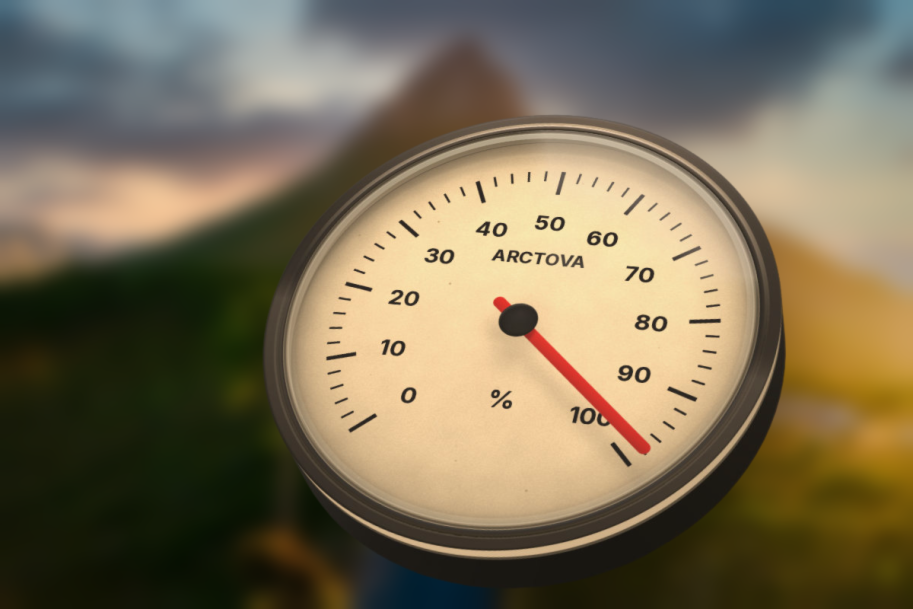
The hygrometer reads 98 %
